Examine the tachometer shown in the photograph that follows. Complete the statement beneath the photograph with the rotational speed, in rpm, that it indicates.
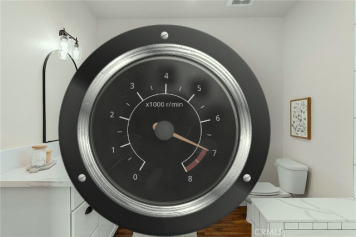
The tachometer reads 7000 rpm
